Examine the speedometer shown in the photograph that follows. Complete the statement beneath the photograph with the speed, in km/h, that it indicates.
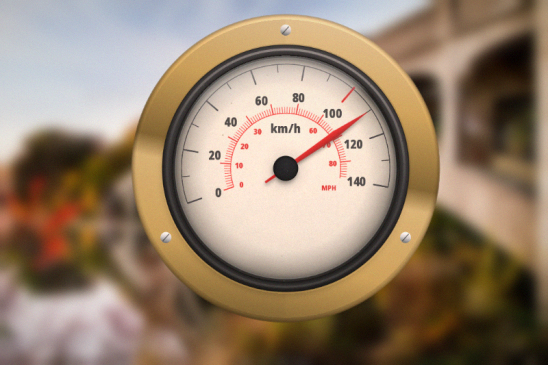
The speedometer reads 110 km/h
